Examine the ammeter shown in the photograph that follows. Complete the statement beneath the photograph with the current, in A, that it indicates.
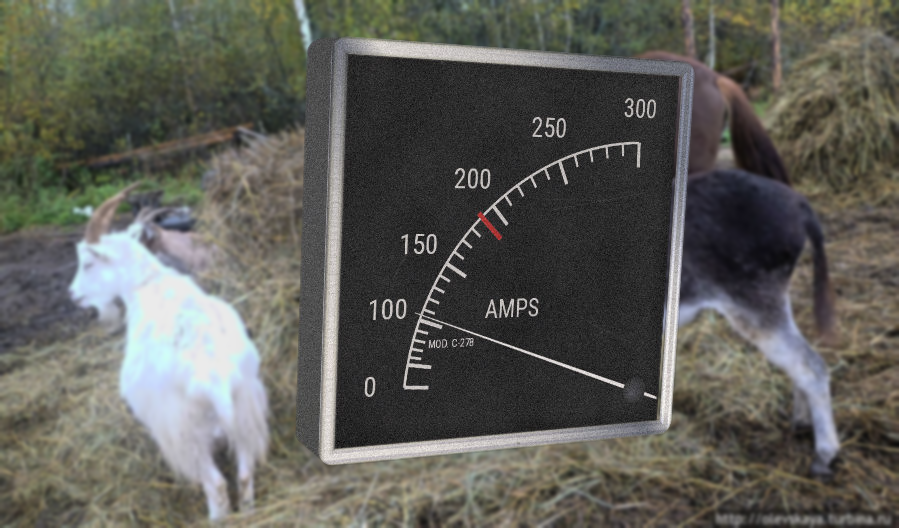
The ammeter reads 105 A
